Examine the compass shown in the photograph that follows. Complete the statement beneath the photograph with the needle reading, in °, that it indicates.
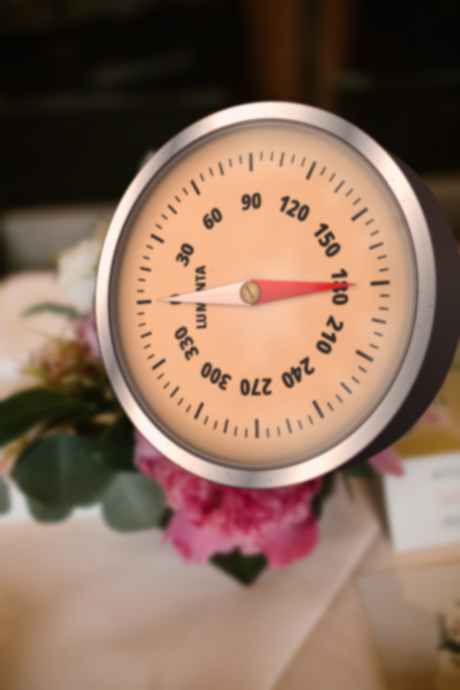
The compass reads 180 °
